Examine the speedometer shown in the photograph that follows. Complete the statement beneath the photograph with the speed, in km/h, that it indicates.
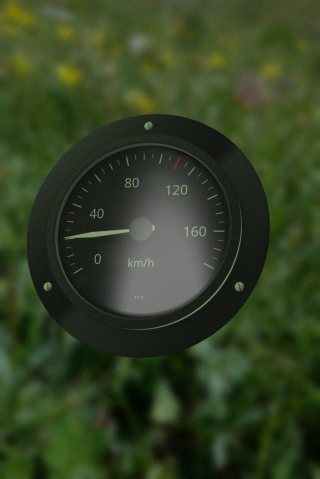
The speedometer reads 20 km/h
